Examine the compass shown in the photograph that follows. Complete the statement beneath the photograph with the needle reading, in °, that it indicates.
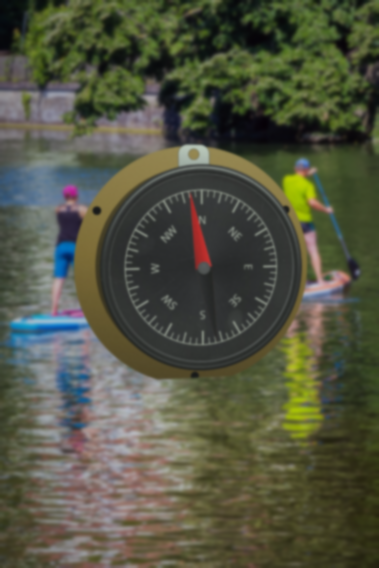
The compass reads 350 °
